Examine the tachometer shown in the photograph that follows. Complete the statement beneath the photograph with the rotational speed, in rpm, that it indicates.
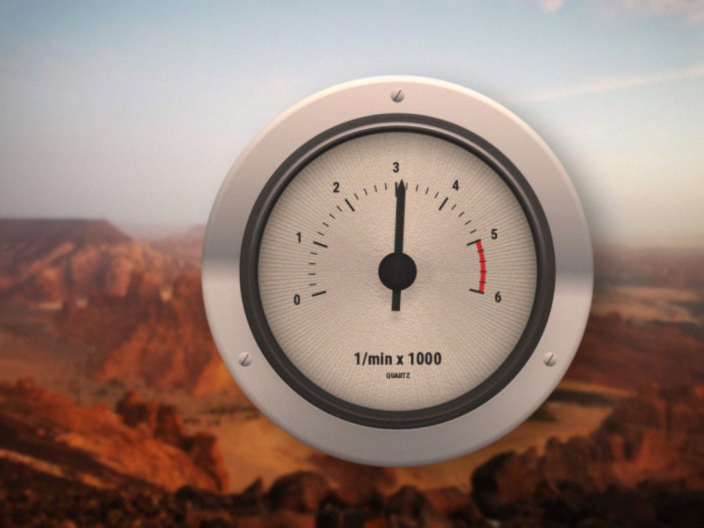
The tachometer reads 3100 rpm
